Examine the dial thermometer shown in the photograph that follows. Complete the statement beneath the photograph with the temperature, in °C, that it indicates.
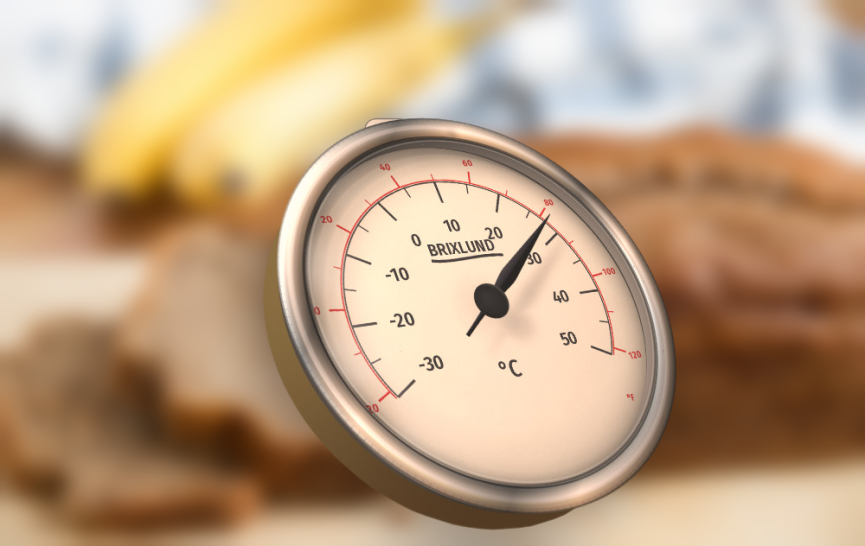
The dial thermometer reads 27.5 °C
